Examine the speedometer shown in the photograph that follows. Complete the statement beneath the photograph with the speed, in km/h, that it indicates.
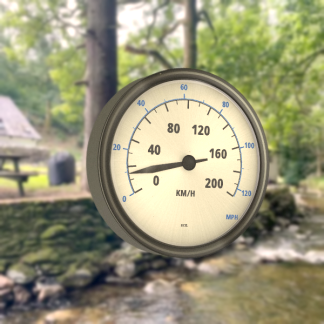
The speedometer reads 15 km/h
